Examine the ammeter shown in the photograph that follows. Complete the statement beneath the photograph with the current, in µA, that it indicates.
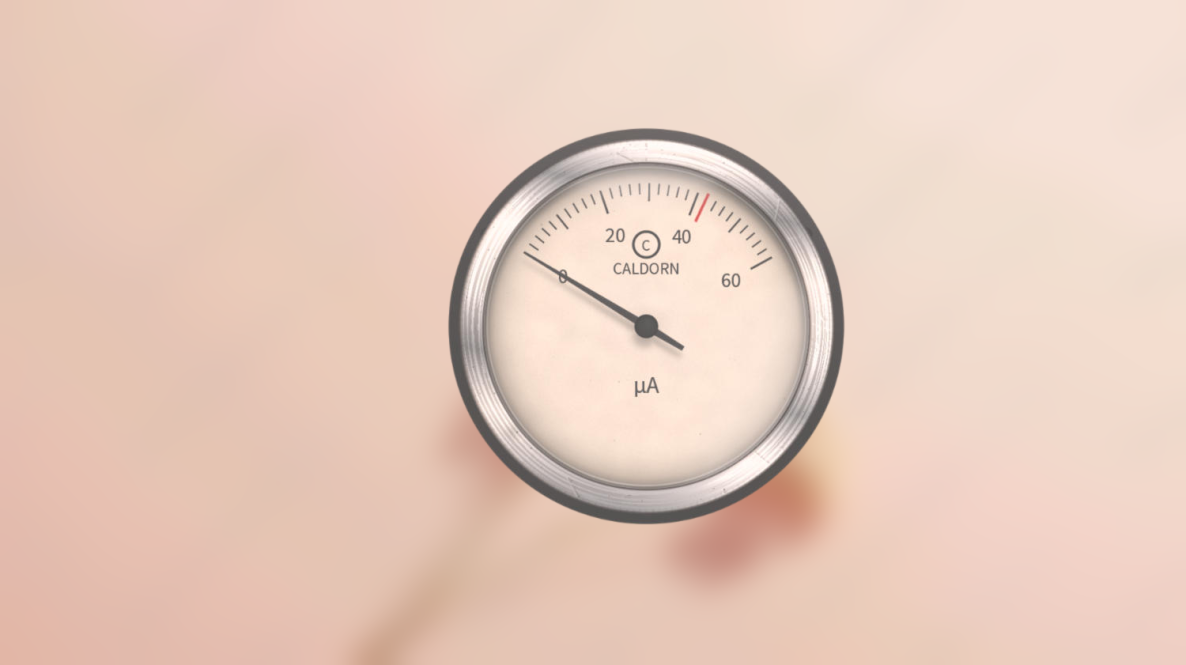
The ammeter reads 0 µA
